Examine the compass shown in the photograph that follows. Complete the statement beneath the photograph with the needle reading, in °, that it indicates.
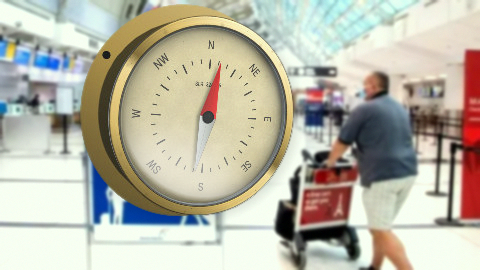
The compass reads 10 °
